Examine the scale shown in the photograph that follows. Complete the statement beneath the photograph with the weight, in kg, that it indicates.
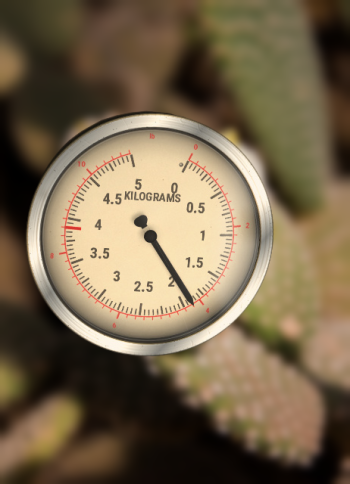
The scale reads 1.9 kg
